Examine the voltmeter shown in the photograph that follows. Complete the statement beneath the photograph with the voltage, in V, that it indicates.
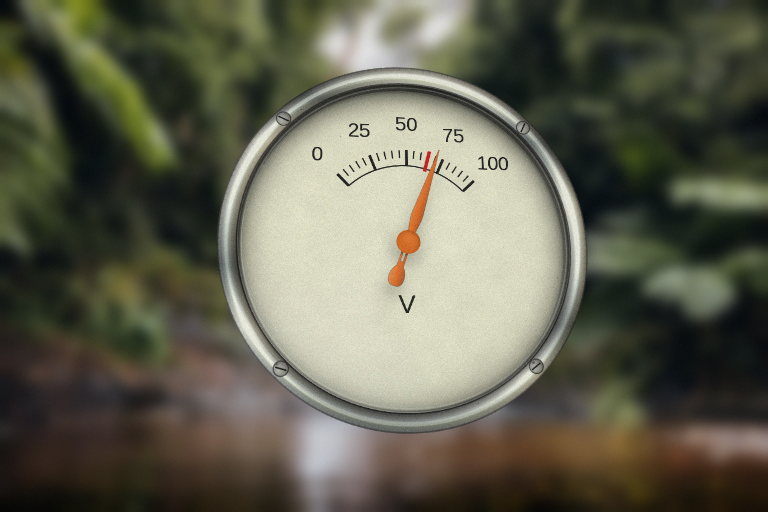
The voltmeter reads 70 V
